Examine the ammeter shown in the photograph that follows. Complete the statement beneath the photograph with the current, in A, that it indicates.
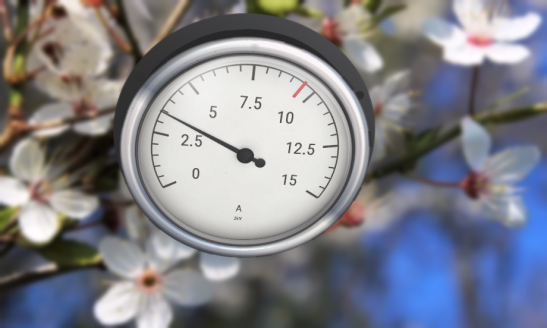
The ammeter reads 3.5 A
